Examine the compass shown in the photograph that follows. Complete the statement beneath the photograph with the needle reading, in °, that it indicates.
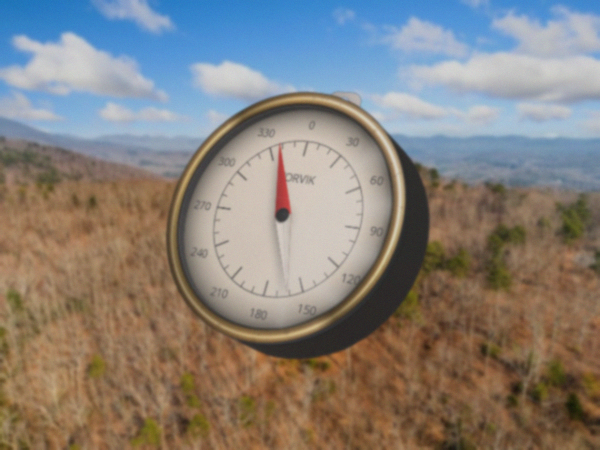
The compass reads 340 °
